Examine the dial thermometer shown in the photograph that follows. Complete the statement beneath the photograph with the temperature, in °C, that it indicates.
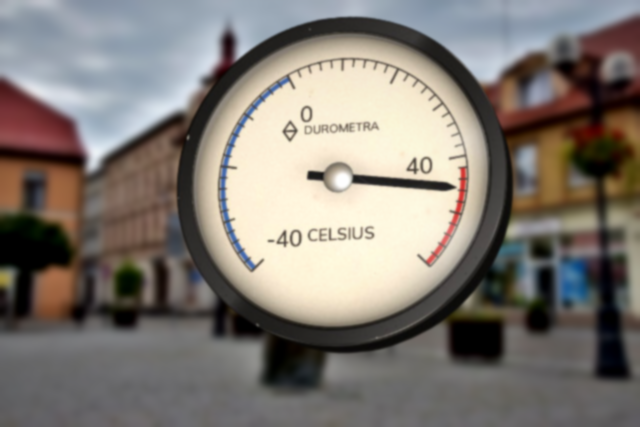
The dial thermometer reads 46 °C
